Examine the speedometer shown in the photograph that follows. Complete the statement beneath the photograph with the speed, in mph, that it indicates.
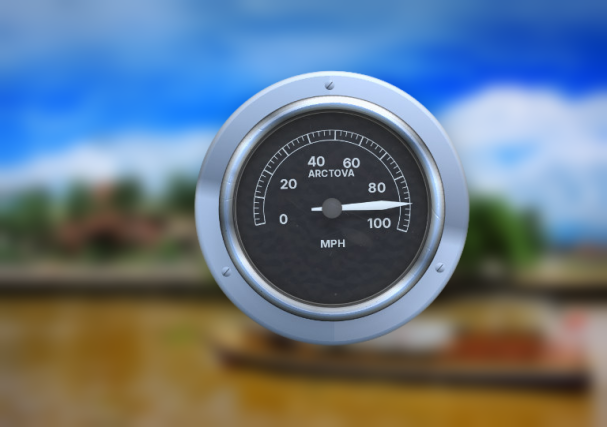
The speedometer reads 90 mph
